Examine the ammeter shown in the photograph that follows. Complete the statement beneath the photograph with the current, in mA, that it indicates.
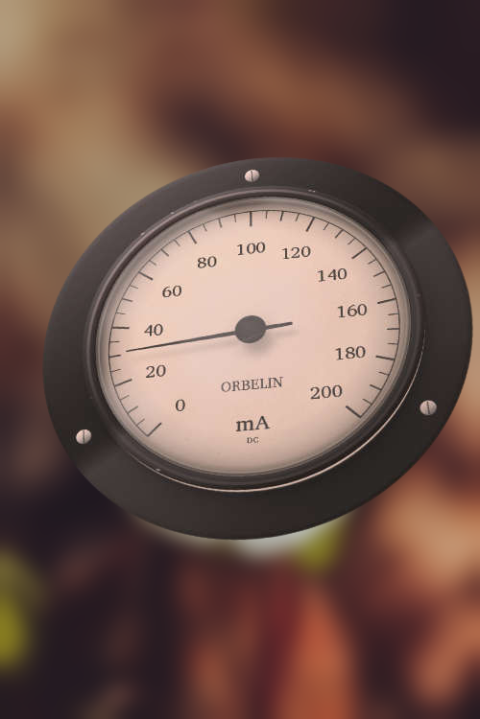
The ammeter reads 30 mA
